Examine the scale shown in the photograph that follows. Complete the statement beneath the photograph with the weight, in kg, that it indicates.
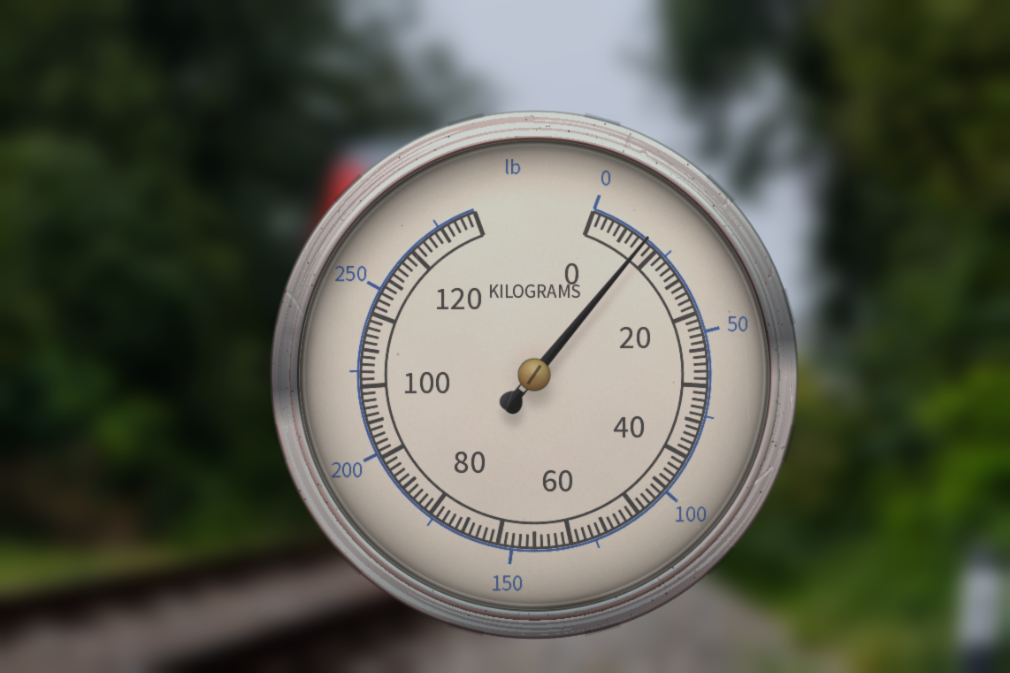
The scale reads 8 kg
